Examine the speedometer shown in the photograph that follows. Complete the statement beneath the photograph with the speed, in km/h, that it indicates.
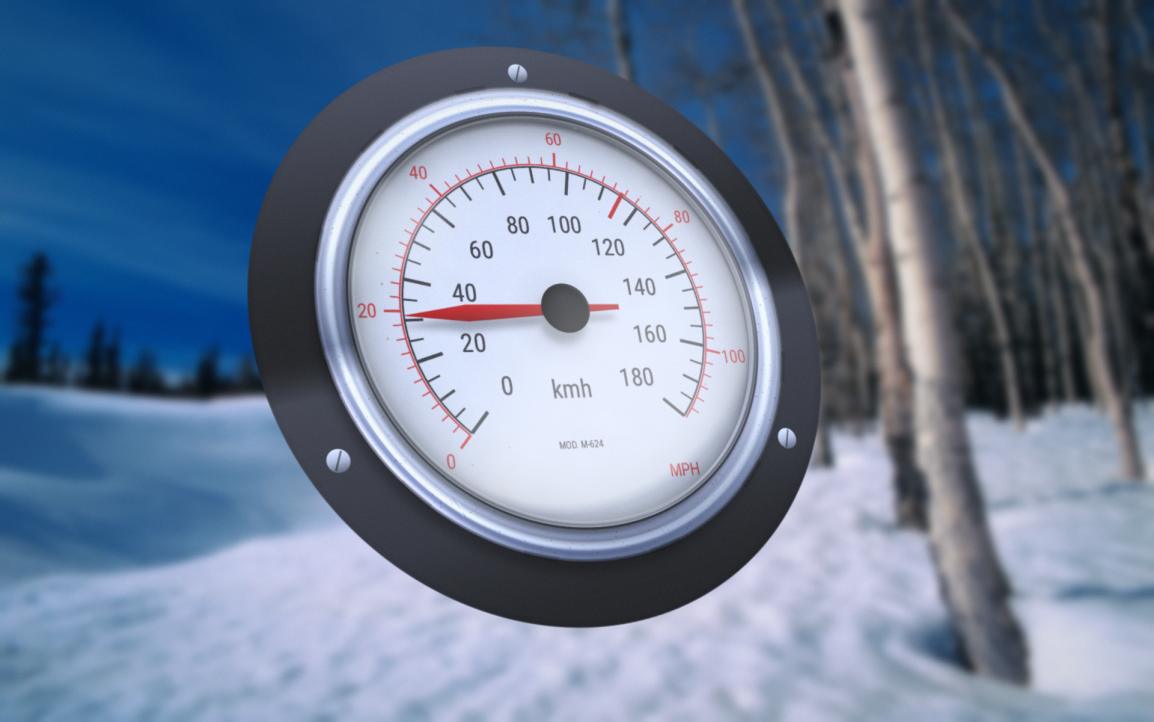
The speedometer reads 30 km/h
